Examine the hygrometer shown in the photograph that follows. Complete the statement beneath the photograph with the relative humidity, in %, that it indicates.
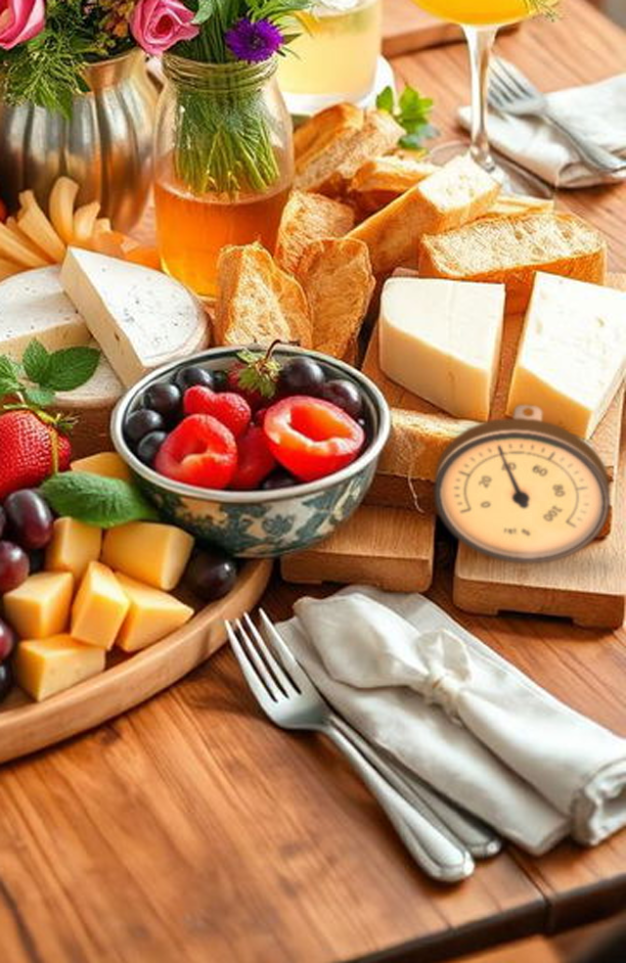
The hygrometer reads 40 %
